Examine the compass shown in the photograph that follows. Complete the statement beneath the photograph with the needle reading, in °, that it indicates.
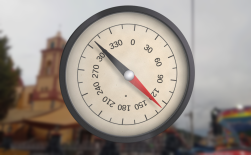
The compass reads 127.5 °
